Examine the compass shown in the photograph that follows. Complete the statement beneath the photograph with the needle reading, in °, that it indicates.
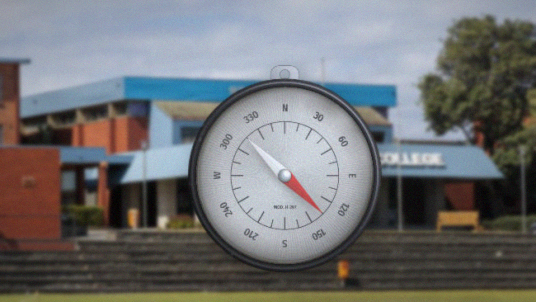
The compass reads 135 °
